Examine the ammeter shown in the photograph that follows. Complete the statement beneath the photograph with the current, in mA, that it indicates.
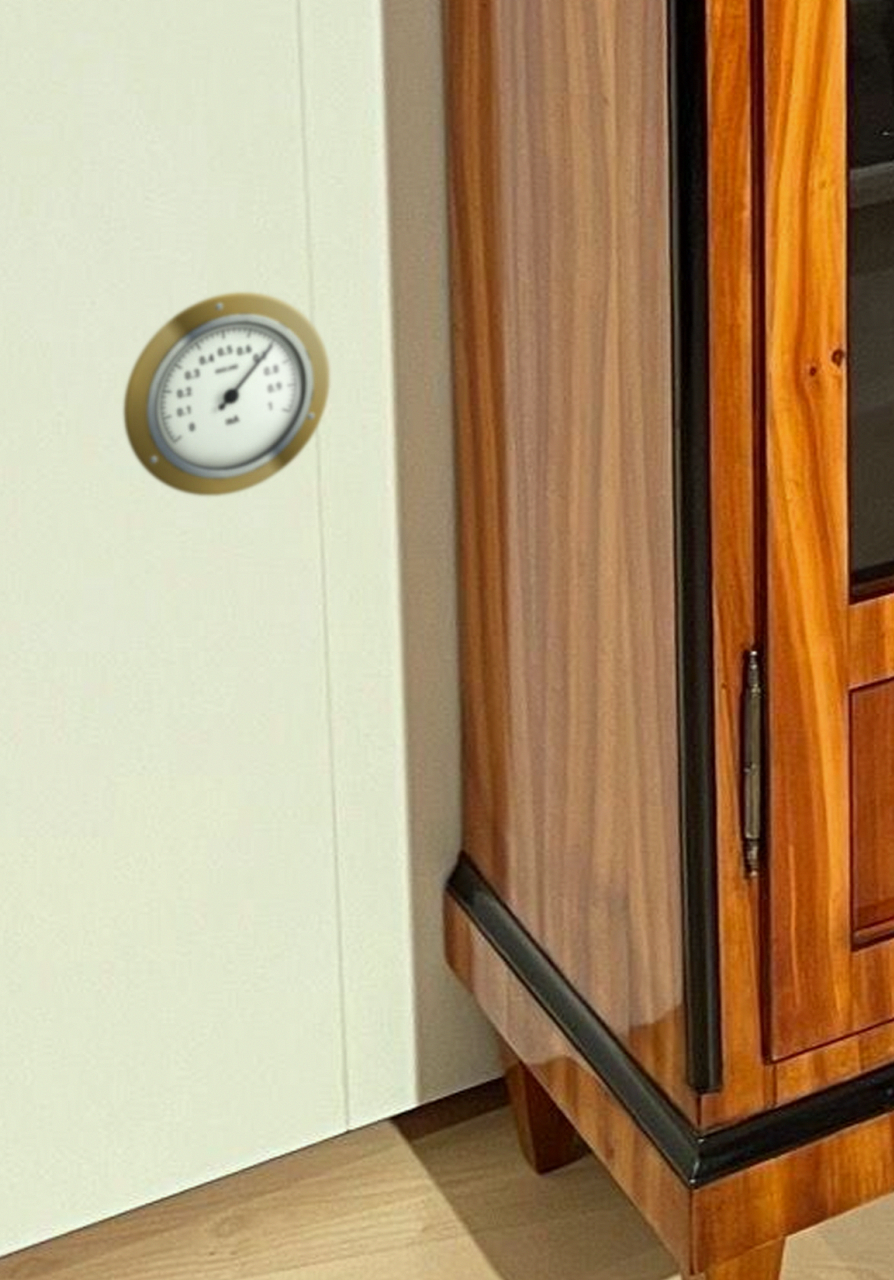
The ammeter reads 0.7 mA
